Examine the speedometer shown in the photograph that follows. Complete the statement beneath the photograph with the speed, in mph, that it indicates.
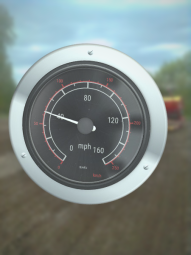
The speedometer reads 40 mph
